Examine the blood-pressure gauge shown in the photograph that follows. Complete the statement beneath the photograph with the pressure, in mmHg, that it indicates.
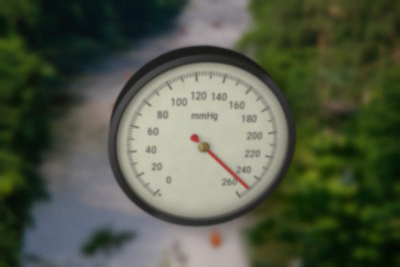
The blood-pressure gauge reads 250 mmHg
